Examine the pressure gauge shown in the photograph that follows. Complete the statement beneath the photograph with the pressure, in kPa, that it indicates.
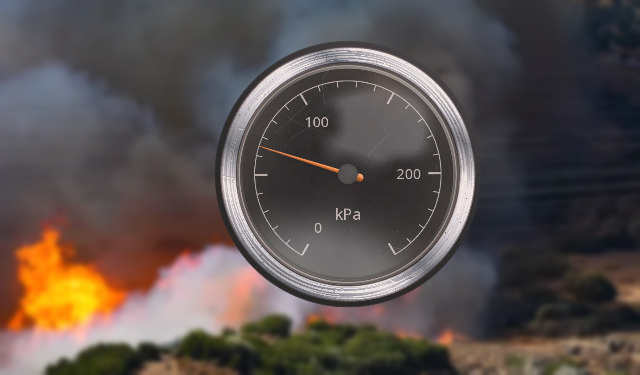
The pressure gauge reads 65 kPa
